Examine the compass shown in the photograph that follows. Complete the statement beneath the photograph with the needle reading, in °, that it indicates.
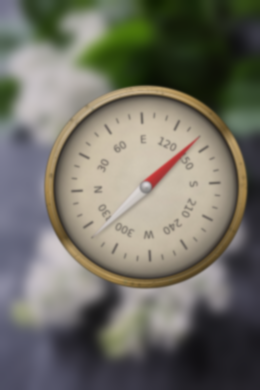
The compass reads 140 °
